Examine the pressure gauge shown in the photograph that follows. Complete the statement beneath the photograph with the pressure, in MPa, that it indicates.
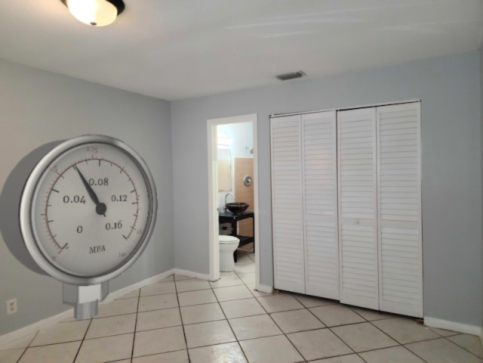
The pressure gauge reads 0.06 MPa
